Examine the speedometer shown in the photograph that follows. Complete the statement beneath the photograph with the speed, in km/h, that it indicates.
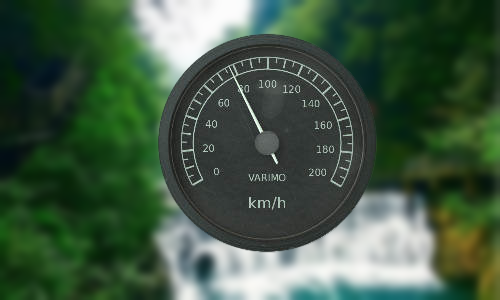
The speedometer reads 77.5 km/h
